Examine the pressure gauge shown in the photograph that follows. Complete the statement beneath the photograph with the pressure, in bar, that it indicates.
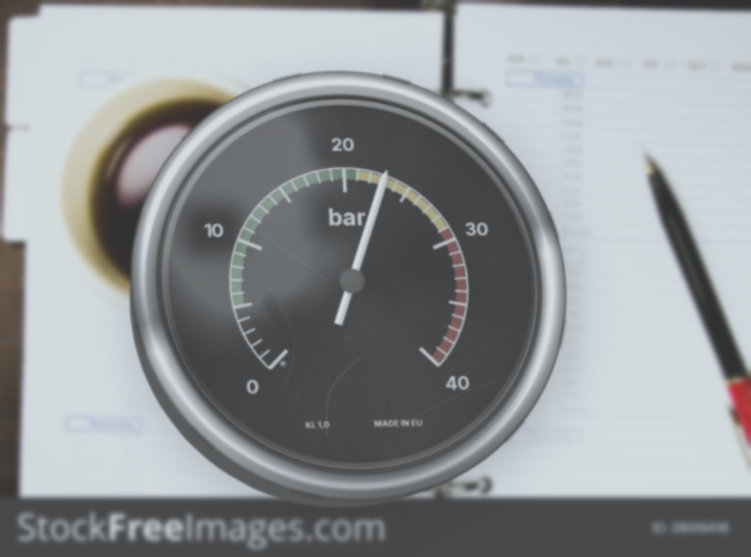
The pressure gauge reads 23 bar
